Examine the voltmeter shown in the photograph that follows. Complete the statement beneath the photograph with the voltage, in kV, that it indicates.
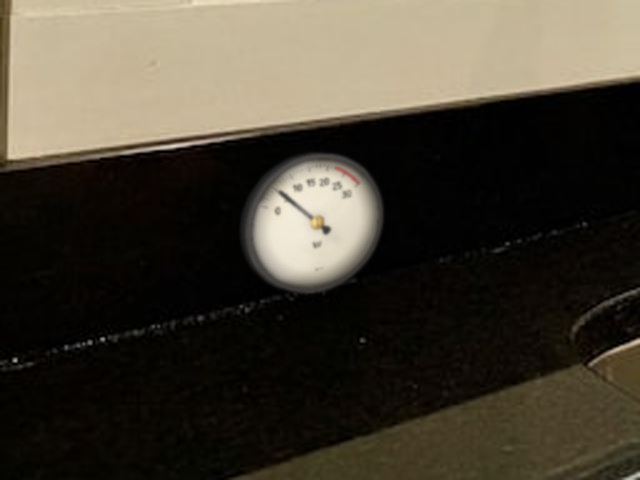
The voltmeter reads 5 kV
